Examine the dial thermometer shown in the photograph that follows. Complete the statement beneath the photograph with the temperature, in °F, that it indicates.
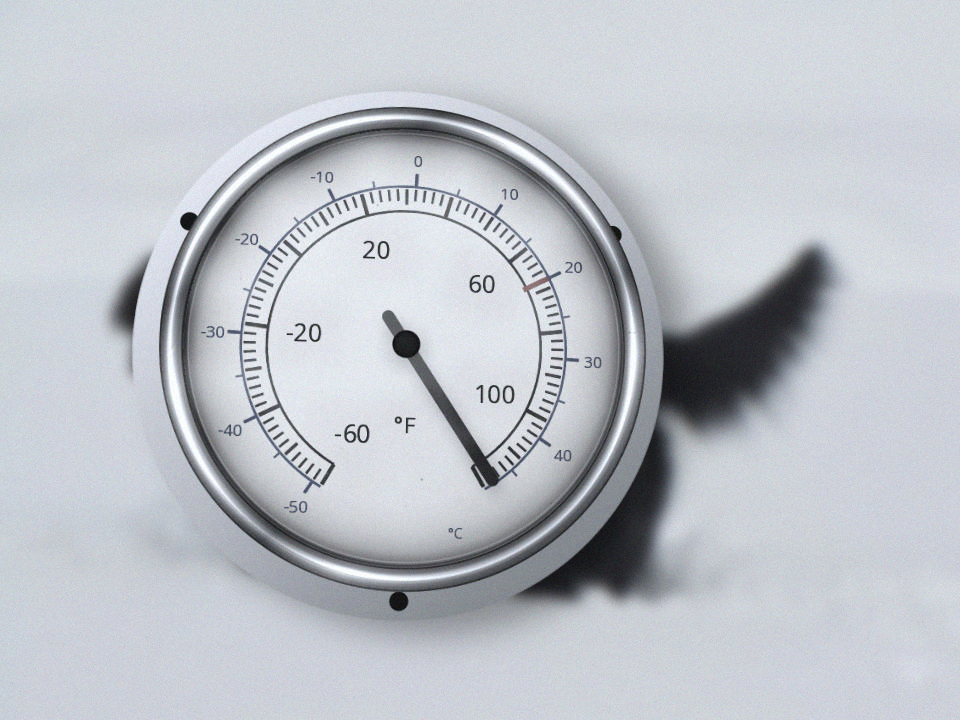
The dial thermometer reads 118 °F
